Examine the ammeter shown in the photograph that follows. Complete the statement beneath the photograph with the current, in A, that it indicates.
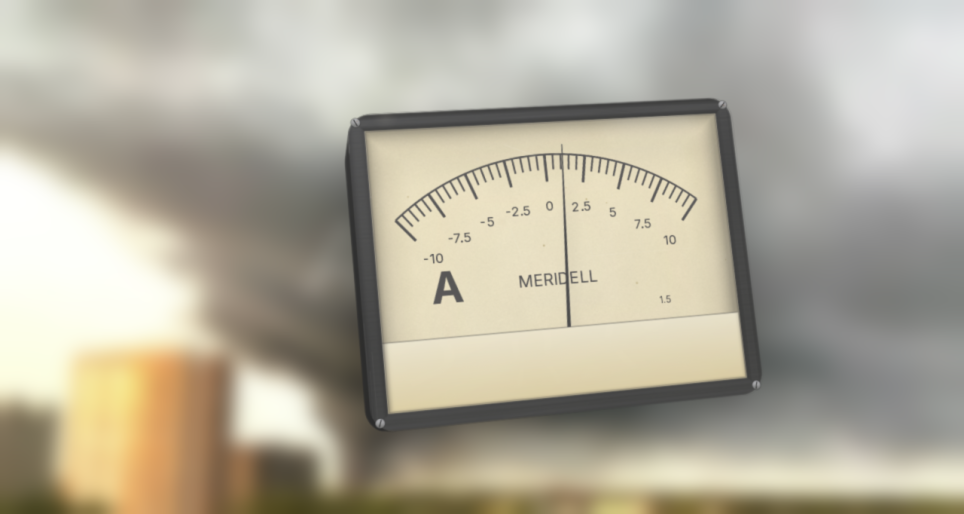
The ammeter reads 1 A
